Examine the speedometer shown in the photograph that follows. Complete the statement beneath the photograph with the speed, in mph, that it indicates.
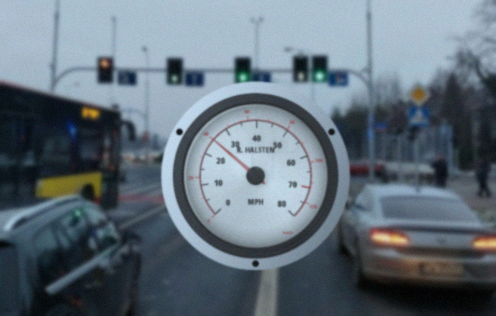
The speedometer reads 25 mph
